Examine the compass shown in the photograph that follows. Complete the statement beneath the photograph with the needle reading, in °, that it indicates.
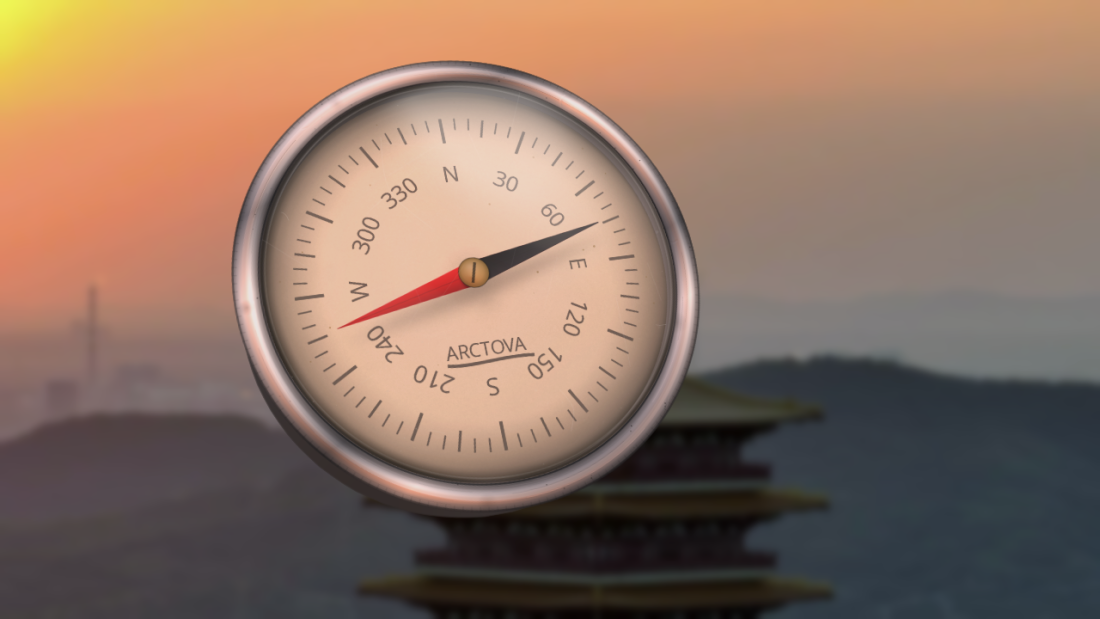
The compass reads 255 °
